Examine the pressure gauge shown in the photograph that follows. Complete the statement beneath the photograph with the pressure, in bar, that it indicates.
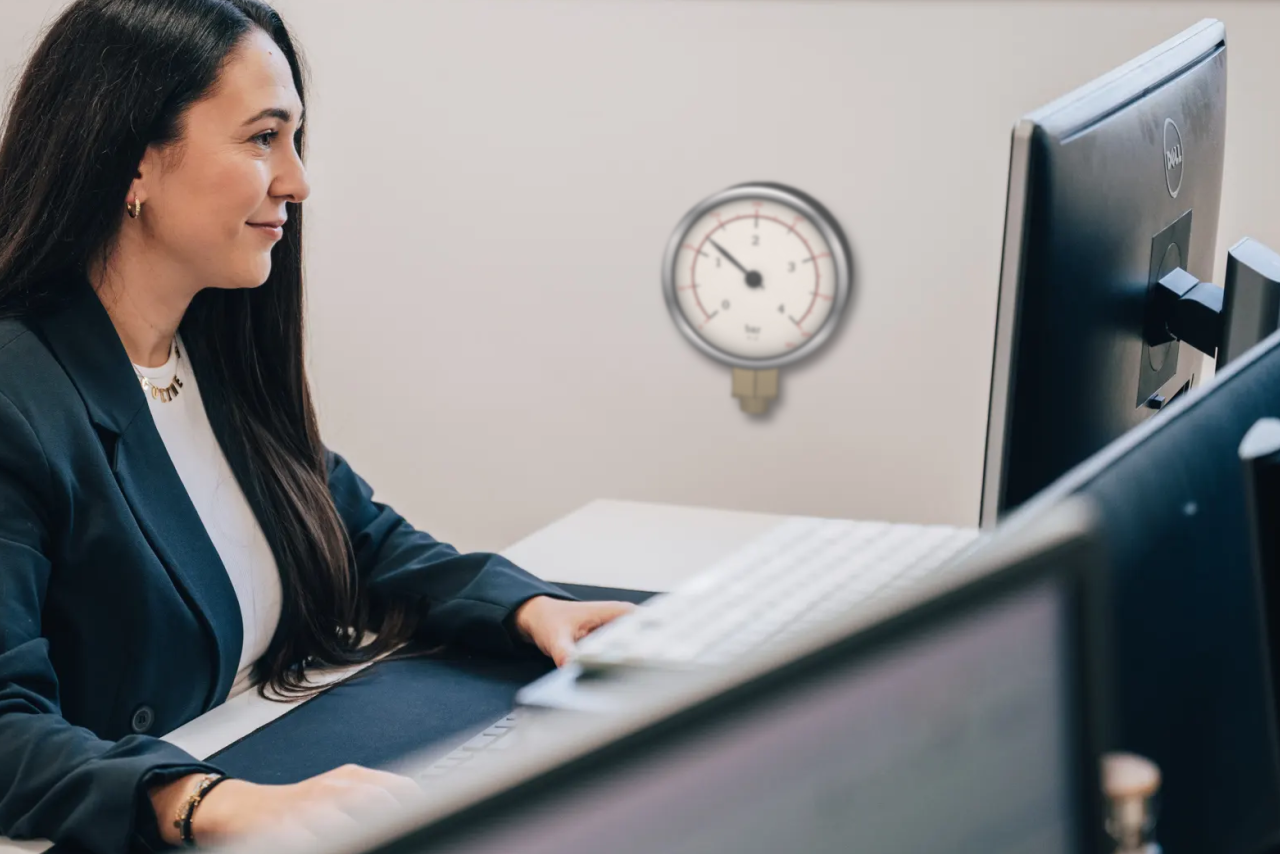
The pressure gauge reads 1.25 bar
